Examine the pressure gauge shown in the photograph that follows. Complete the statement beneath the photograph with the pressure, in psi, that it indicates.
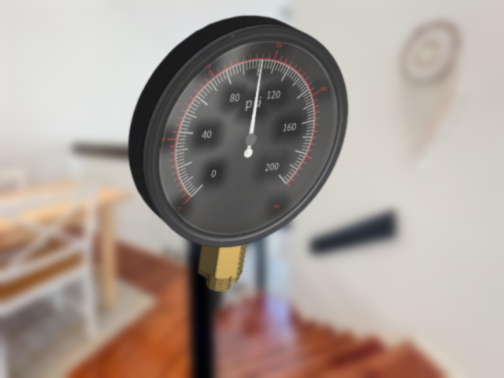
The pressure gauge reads 100 psi
